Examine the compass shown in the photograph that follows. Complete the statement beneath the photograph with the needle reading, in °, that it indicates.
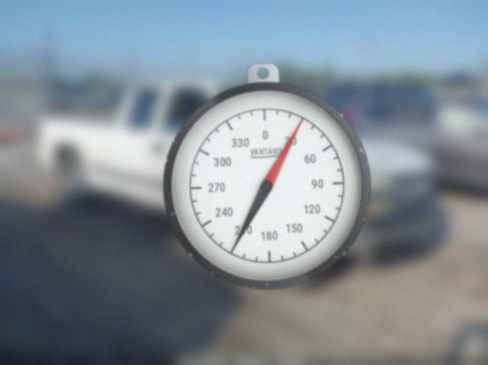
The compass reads 30 °
